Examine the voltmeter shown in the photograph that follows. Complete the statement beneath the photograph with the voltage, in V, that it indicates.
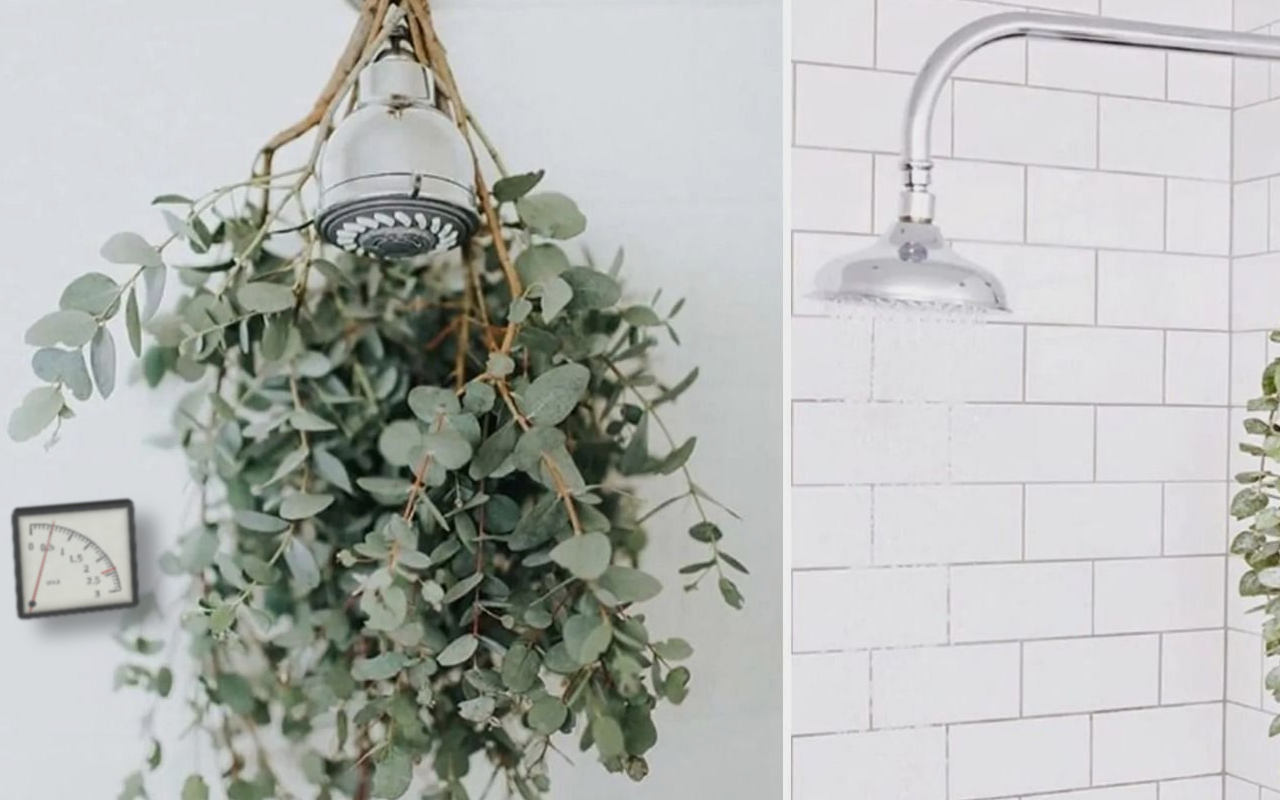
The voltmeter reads 0.5 V
